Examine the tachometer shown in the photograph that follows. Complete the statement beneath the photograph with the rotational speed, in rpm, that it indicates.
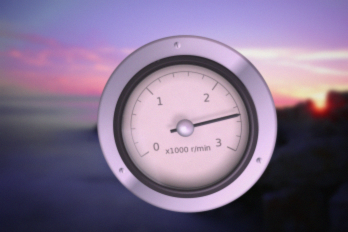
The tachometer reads 2500 rpm
